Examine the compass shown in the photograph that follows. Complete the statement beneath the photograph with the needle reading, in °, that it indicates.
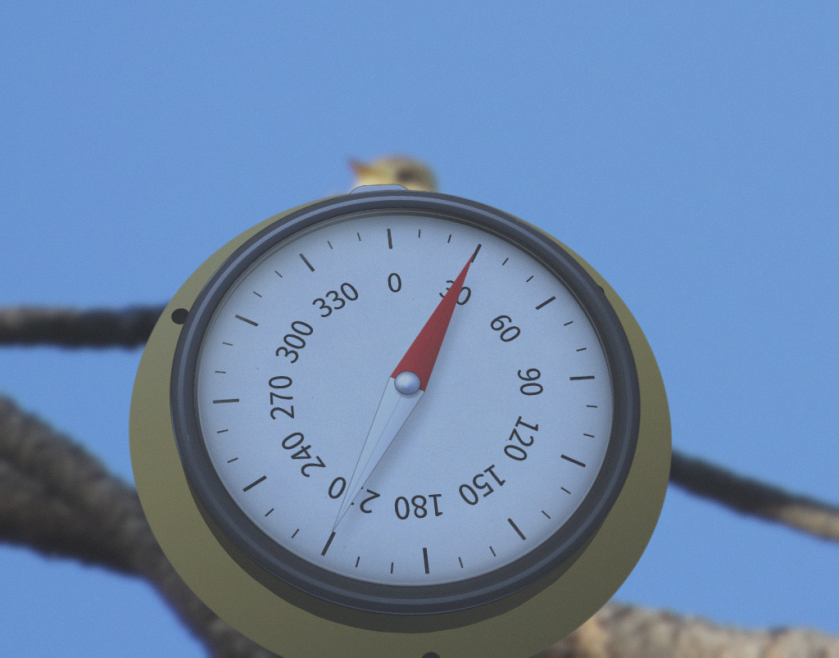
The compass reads 30 °
